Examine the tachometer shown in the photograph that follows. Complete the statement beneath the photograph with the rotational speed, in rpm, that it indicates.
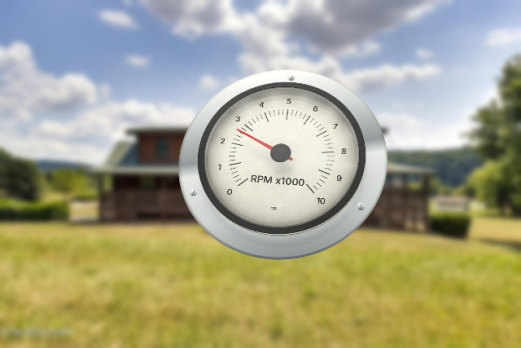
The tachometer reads 2600 rpm
